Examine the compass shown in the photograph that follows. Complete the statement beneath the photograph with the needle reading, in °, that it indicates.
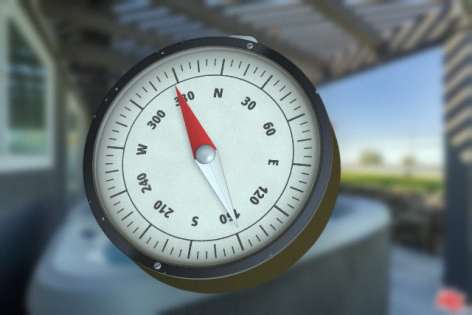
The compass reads 327.5 °
